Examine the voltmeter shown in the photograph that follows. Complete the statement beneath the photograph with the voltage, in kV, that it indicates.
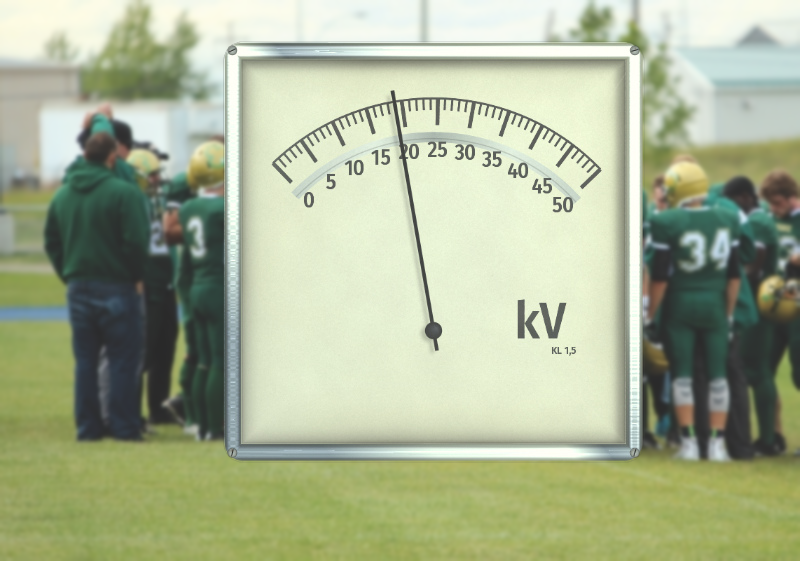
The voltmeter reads 19 kV
